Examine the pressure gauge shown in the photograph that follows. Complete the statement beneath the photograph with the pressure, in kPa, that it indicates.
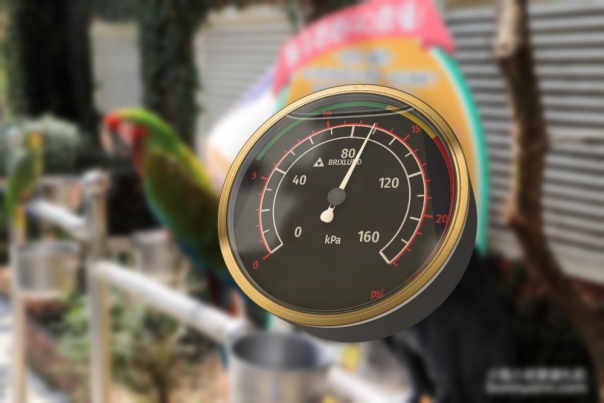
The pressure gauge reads 90 kPa
